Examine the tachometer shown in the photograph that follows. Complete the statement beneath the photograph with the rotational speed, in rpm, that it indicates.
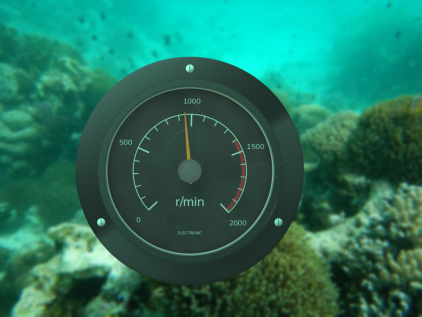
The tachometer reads 950 rpm
